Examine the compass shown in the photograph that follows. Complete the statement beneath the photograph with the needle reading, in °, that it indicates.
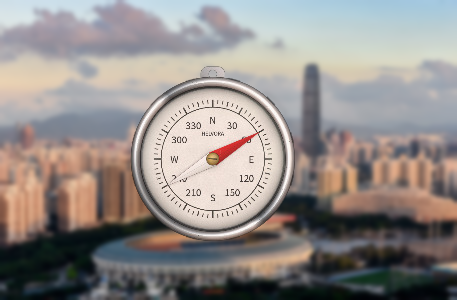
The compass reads 60 °
